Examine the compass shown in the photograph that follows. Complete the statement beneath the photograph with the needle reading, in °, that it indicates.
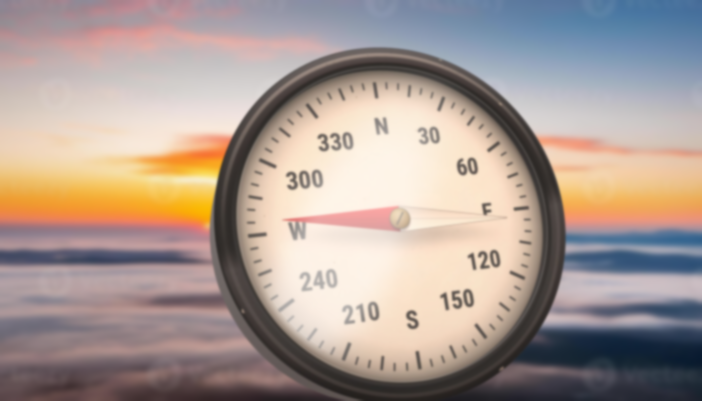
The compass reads 275 °
